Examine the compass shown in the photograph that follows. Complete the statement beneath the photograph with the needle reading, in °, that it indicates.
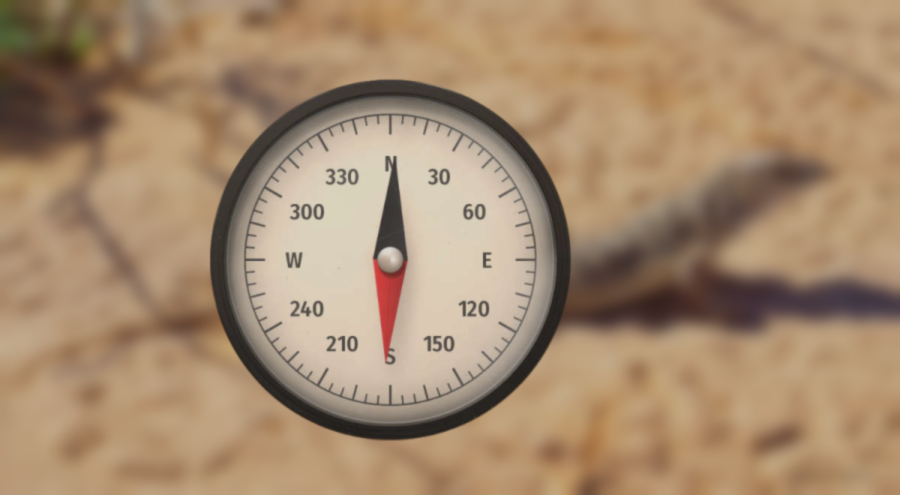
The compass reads 182.5 °
